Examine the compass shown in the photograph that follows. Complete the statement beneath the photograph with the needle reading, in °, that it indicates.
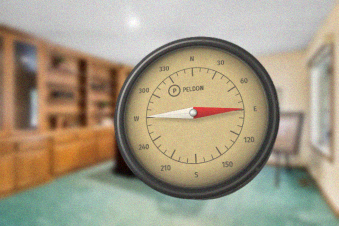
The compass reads 90 °
